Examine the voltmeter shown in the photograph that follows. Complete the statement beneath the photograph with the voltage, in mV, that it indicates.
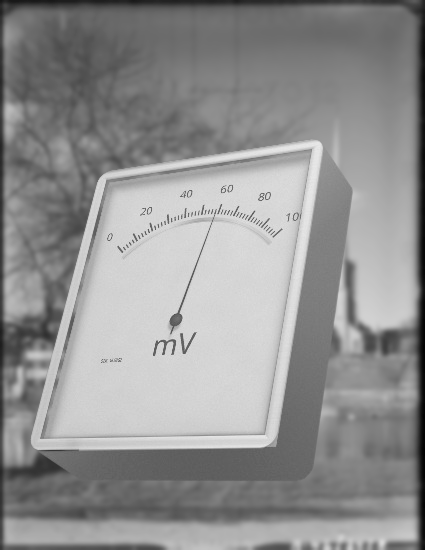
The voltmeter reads 60 mV
